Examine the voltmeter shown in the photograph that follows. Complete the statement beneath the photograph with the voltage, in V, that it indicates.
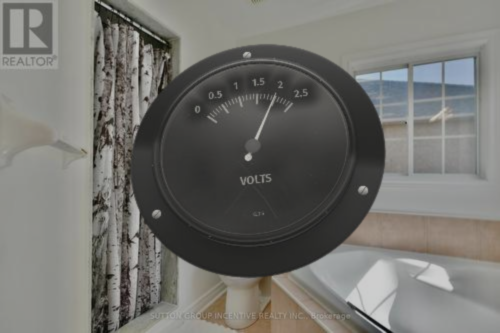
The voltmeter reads 2 V
